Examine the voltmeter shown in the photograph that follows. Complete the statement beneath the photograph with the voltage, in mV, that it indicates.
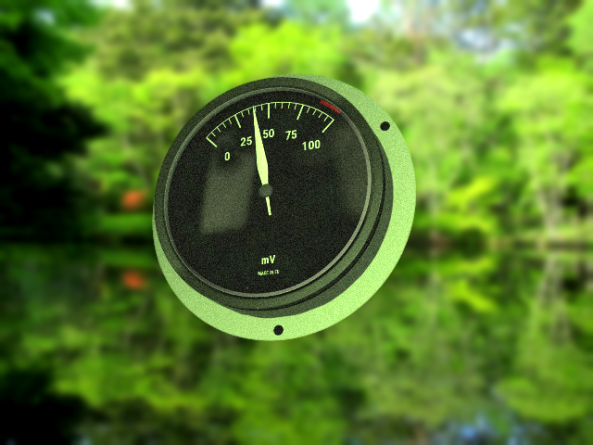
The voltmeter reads 40 mV
